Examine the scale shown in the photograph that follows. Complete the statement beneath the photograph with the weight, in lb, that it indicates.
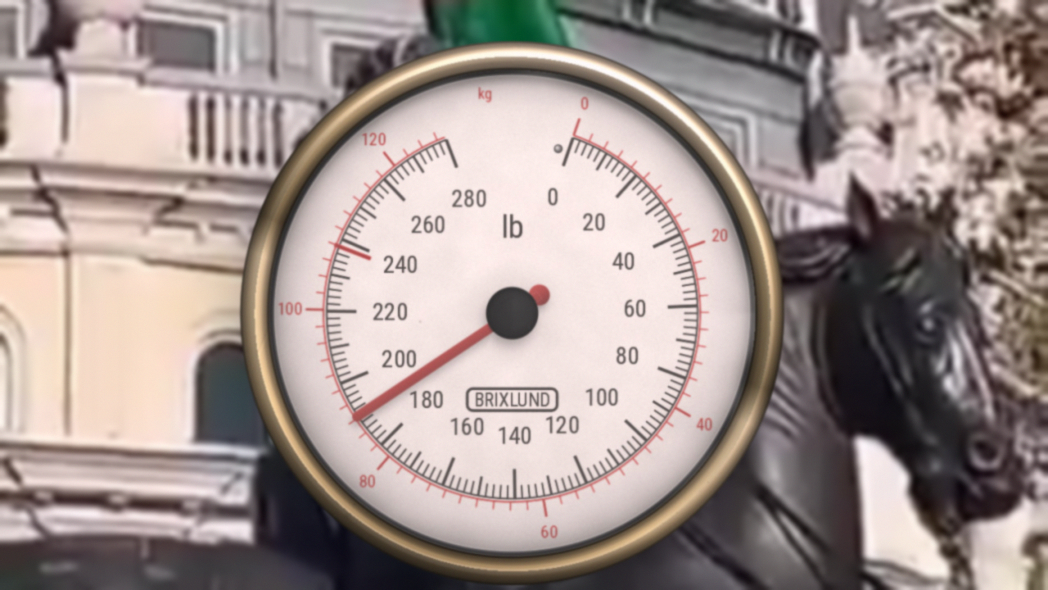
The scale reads 190 lb
